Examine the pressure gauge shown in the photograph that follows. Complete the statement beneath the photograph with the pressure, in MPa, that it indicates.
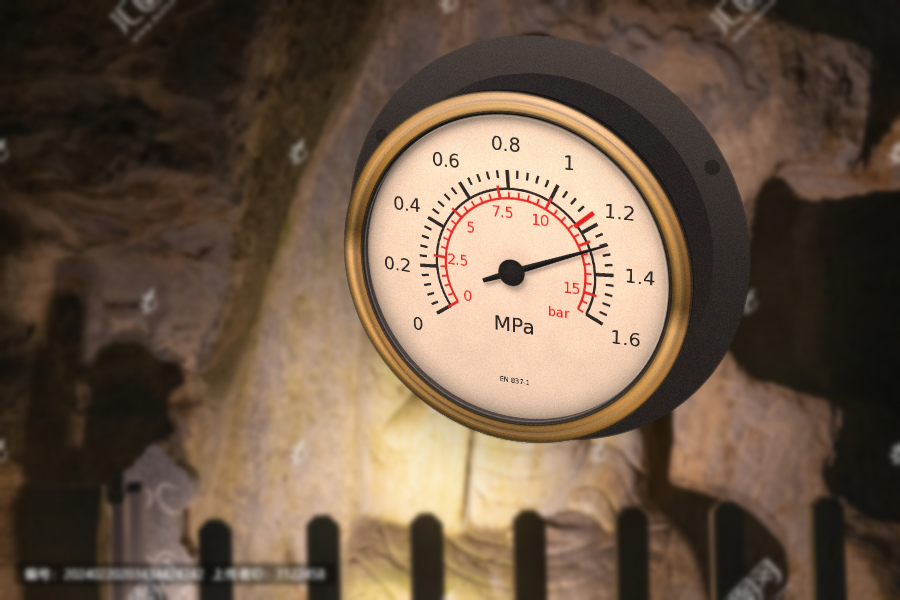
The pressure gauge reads 1.28 MPa
